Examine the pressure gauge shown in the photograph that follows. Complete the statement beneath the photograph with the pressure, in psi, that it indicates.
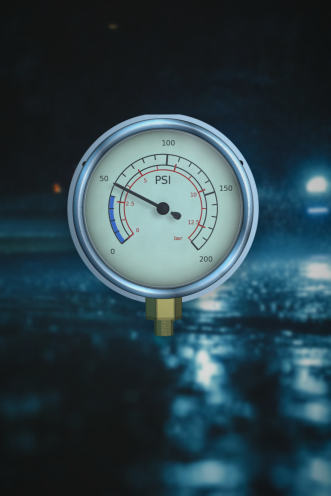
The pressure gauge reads 50 psi
